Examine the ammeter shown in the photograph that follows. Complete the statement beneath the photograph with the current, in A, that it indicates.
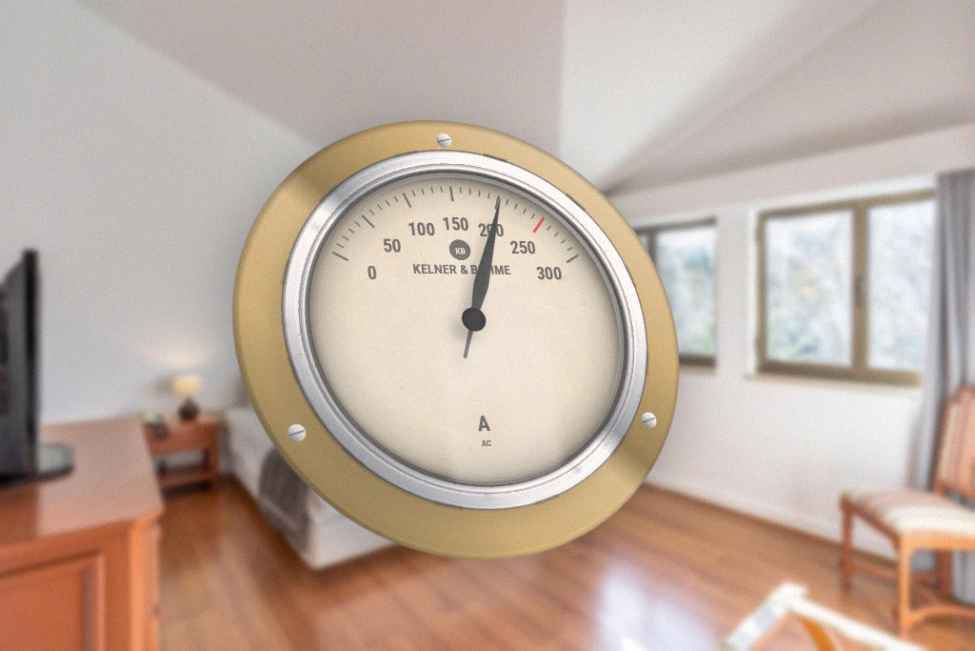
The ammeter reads 200 A
